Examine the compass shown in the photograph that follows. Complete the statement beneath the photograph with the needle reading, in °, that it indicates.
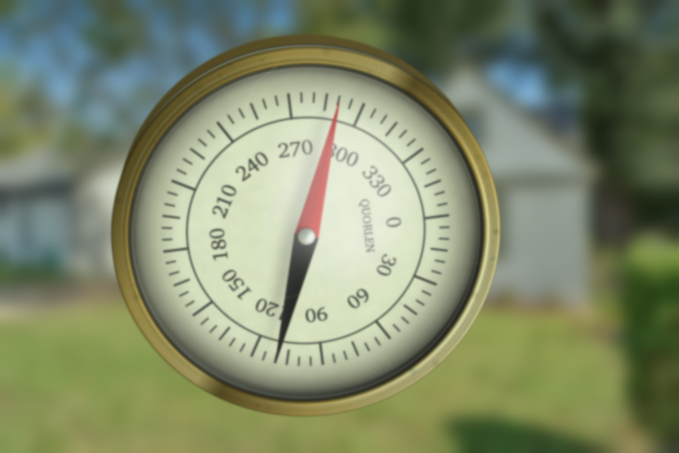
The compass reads 290 °
